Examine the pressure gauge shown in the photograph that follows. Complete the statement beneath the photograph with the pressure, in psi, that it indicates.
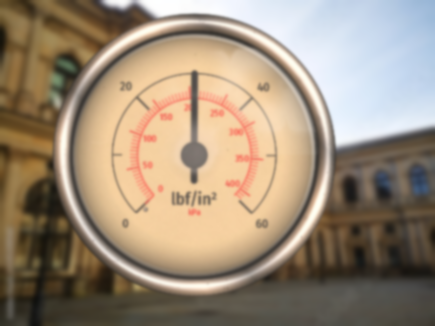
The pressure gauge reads 30 psi
